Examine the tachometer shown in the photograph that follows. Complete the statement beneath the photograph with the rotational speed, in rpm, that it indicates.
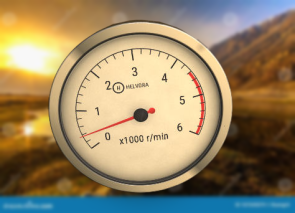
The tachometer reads 400 rpm
